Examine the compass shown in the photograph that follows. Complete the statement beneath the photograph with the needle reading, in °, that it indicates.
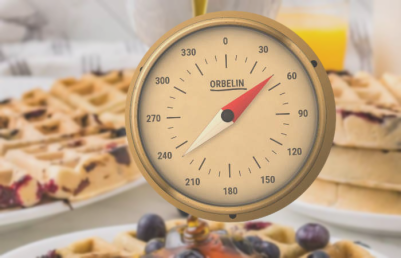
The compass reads 50 °
